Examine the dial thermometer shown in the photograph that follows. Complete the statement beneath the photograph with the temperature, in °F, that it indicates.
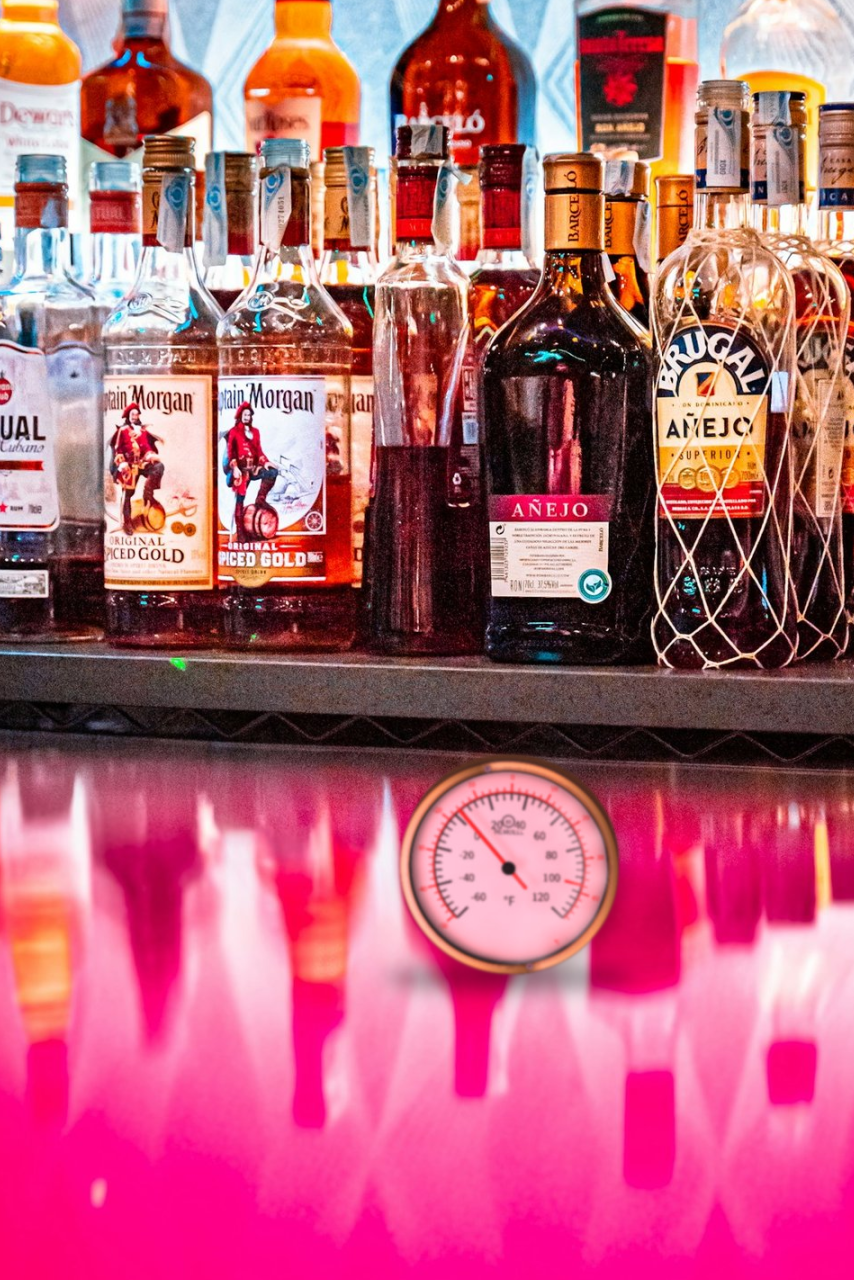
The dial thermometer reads 4 °F
